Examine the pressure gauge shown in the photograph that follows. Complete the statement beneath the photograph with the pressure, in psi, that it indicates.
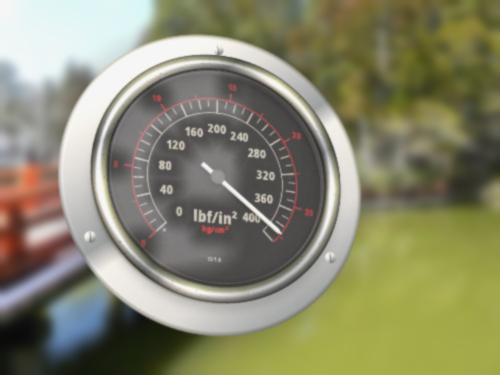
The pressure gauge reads 390 psi
